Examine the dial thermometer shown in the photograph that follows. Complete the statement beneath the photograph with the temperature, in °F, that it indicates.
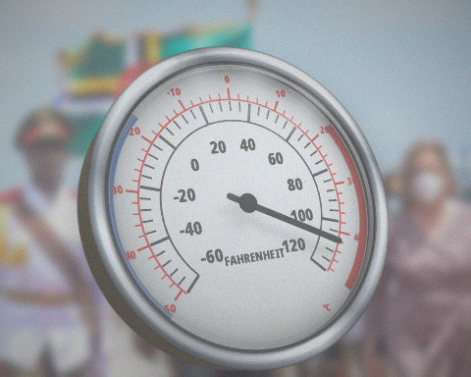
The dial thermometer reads 108 °F
